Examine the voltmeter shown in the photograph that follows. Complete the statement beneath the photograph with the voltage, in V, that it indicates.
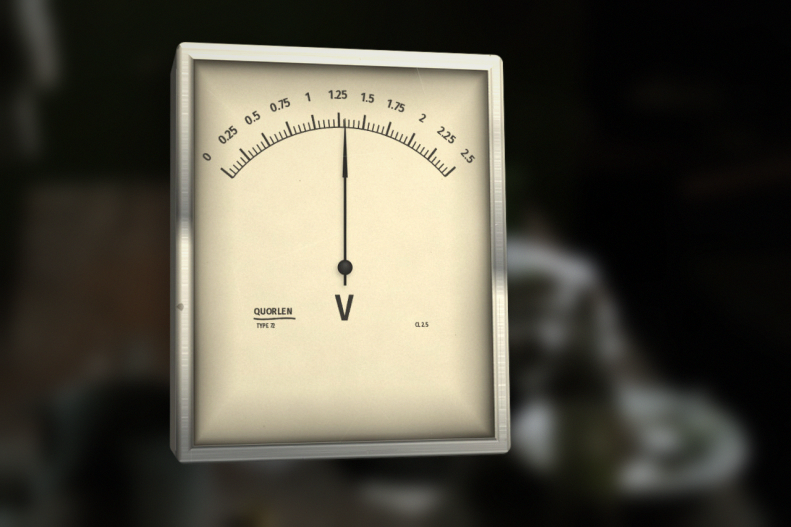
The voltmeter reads 1.3 V
